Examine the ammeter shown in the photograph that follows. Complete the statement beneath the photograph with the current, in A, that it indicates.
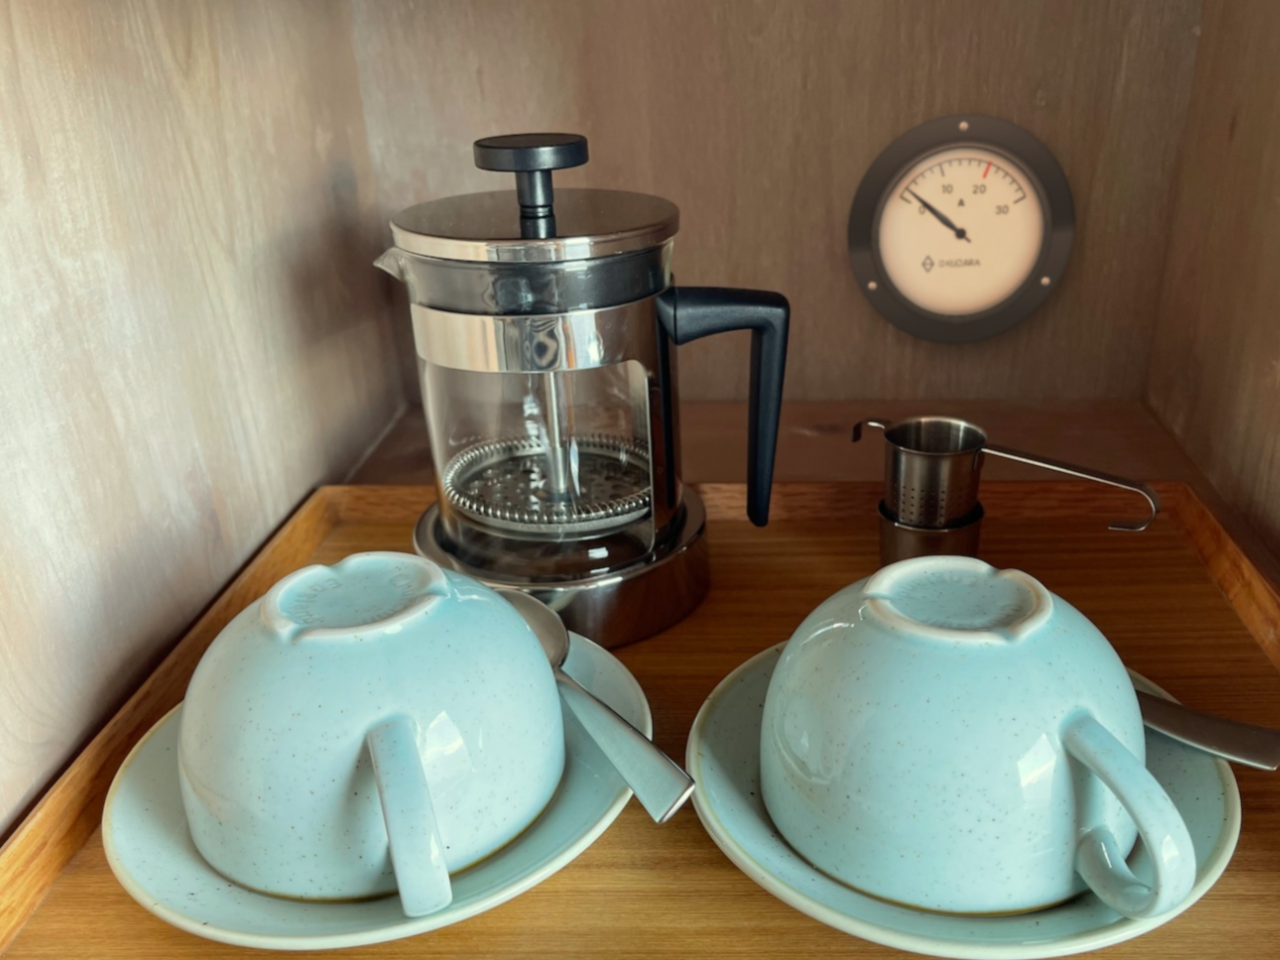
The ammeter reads 2 A
